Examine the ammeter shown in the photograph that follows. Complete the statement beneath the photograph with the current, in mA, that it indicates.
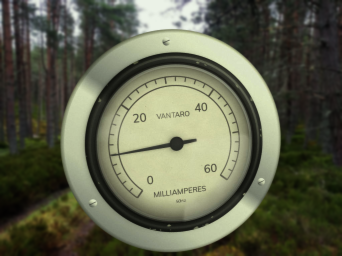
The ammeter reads 10 mA
